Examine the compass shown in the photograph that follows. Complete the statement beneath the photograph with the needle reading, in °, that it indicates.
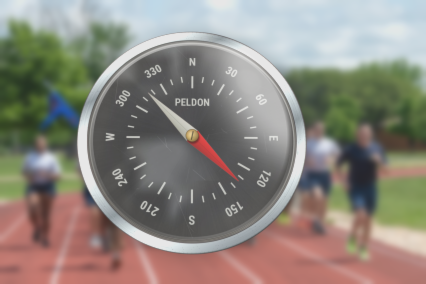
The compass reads 135 °
